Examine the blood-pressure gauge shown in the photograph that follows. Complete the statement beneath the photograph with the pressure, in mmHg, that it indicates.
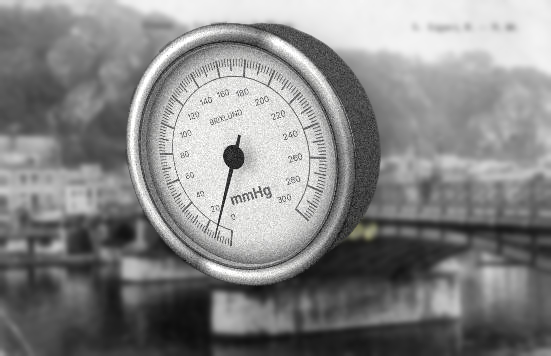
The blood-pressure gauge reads 10 mmHg
